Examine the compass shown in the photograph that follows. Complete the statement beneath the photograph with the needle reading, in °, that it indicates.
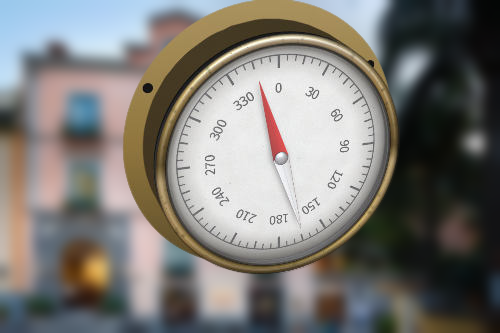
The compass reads 345 °
